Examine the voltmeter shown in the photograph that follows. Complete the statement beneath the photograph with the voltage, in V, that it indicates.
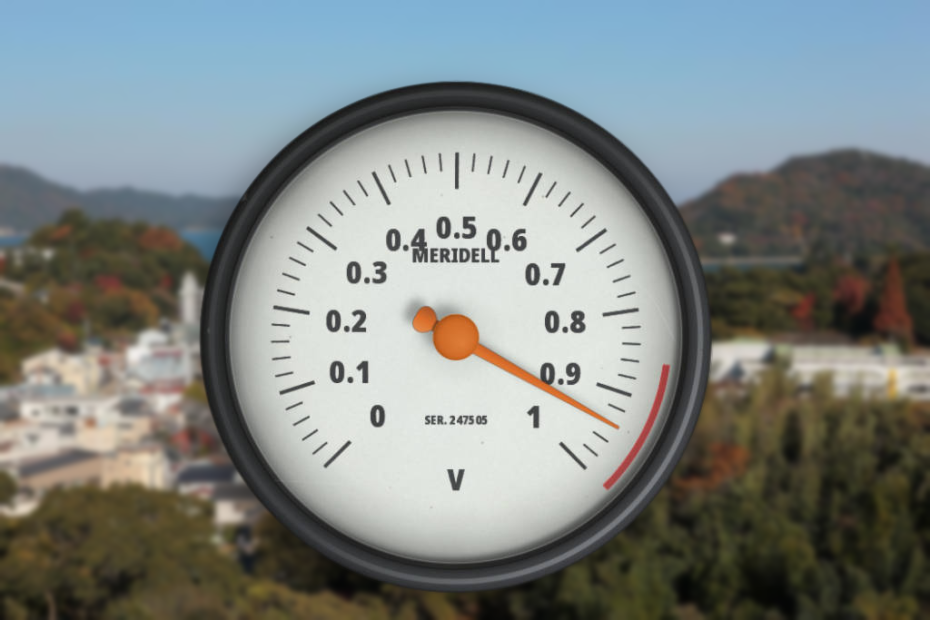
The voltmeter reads 0.94 V
